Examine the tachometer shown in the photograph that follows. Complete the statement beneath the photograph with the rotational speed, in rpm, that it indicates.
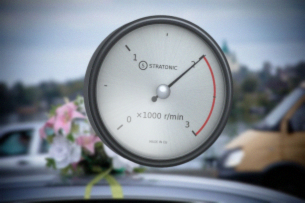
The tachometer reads 2000 rpm
